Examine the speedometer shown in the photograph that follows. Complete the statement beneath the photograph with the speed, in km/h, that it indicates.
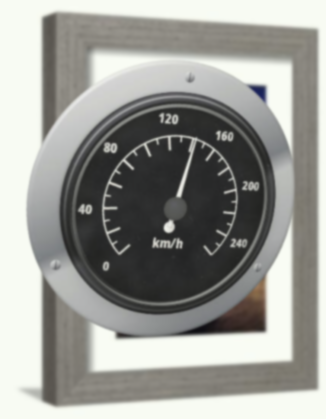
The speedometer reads 140 km/h
